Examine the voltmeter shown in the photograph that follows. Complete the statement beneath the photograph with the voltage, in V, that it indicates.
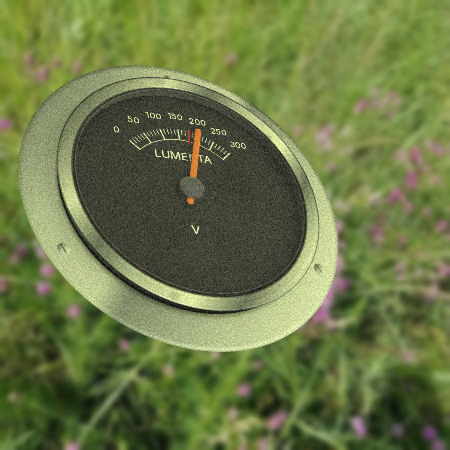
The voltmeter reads 200 V
